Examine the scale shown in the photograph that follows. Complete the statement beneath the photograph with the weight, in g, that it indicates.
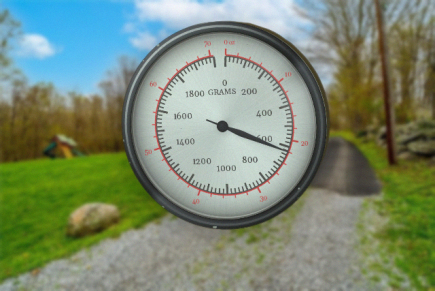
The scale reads 620 g
